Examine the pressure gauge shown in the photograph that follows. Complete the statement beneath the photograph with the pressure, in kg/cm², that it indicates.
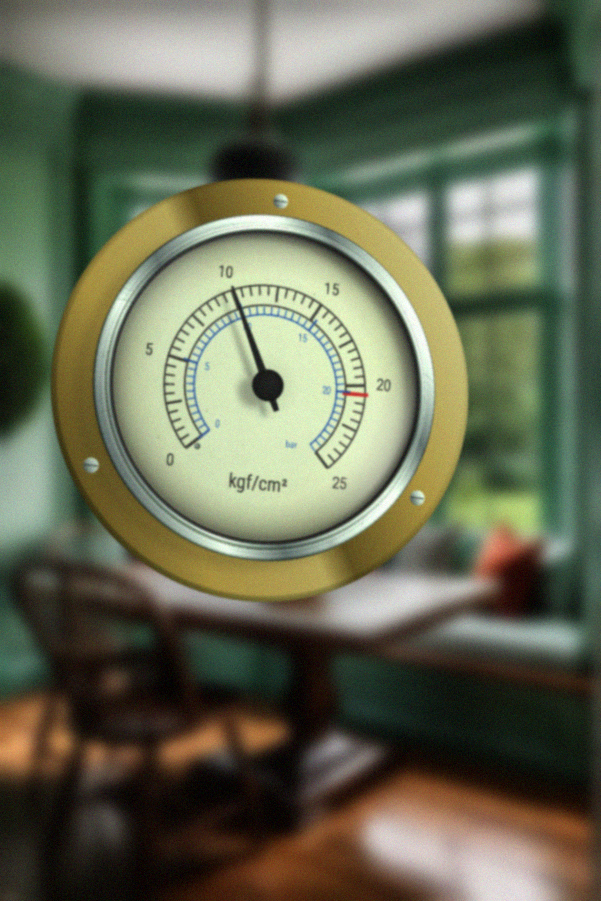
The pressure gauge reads 10 kg/cm²
